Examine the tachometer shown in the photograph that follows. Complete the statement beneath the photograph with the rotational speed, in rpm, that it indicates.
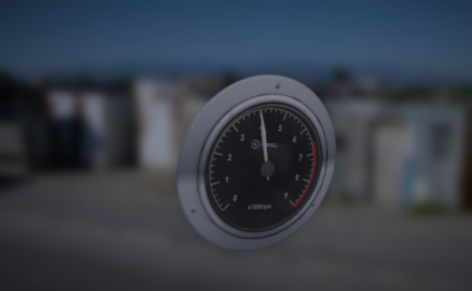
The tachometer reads 4000 rpm
